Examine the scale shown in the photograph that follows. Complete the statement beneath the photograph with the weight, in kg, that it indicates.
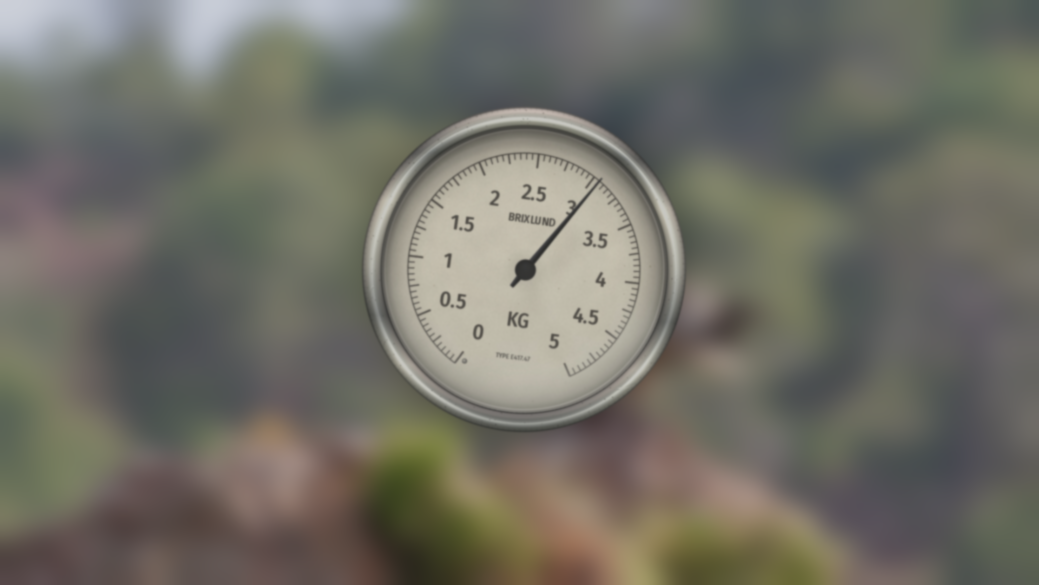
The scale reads 3.05 kg
